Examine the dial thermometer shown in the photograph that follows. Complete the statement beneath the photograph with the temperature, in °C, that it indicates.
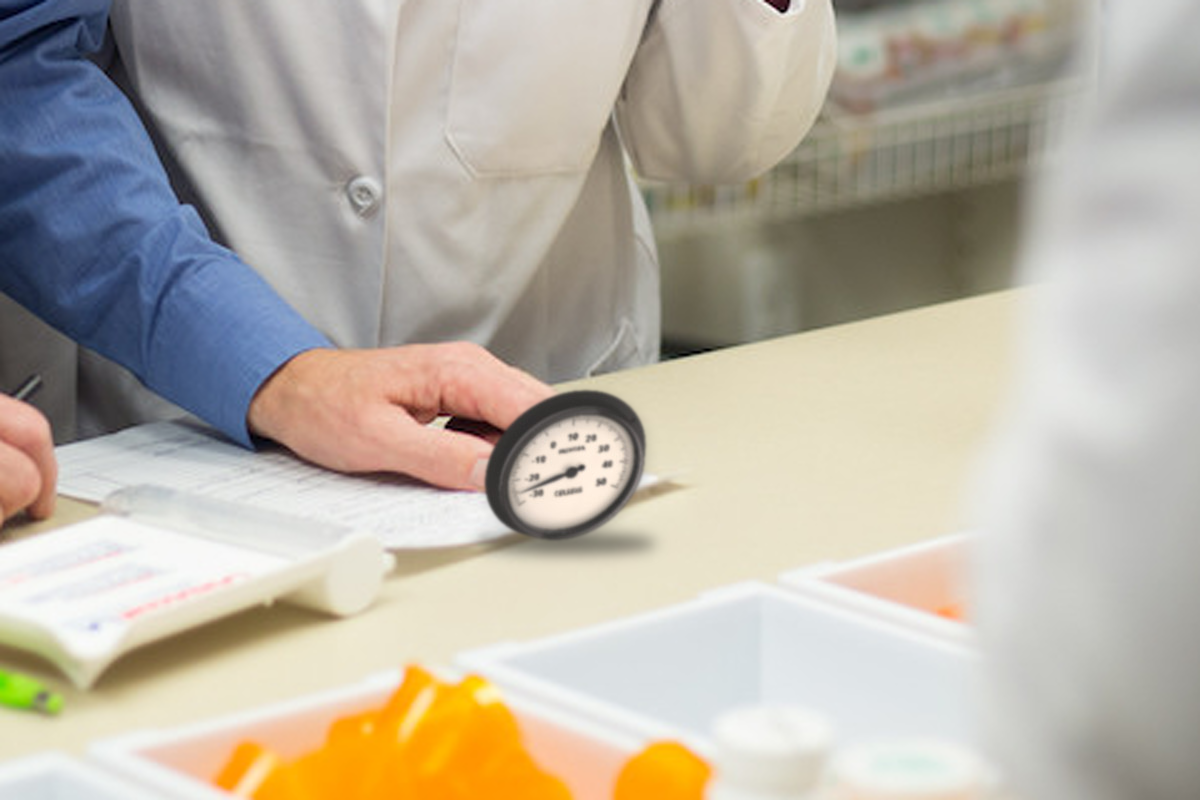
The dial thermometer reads -25 °C
